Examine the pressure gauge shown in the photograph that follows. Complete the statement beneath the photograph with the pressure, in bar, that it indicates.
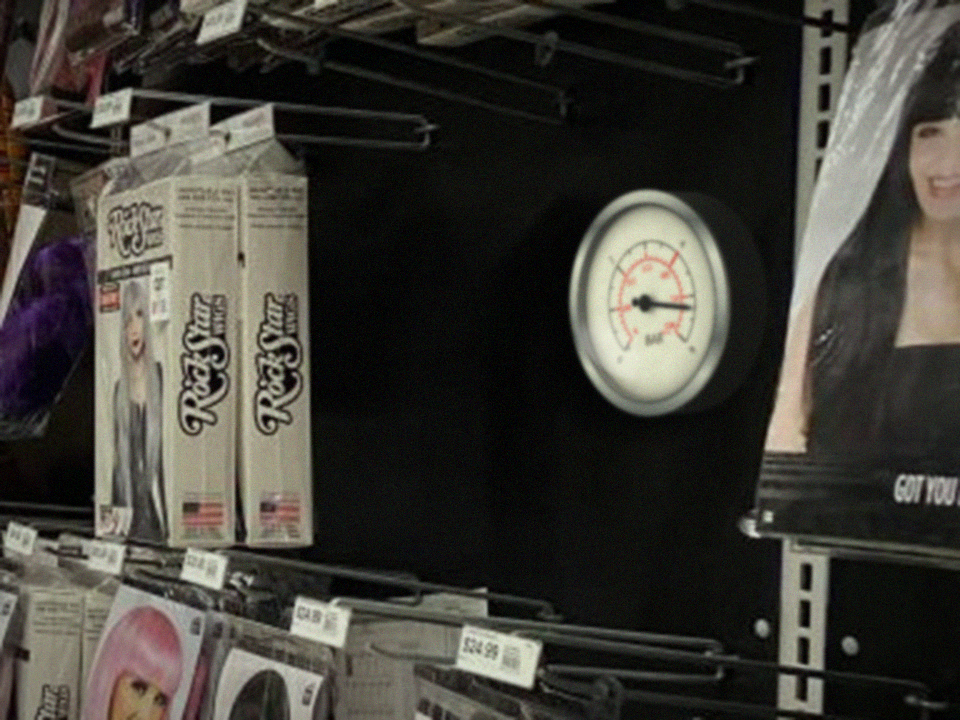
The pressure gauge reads 5.25 bar
